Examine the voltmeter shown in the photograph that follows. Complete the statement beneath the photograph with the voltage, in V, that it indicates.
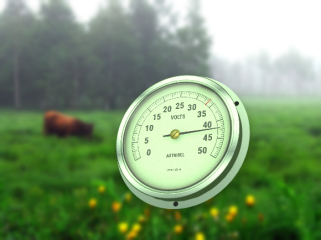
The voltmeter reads 42.5 V
